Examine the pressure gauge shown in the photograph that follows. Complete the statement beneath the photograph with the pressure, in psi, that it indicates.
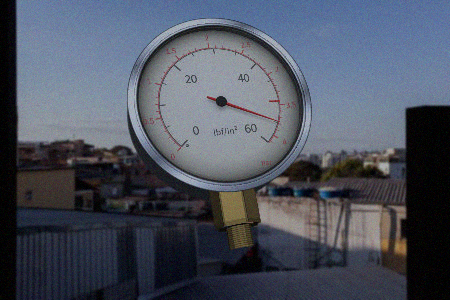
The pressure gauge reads 55 psi
